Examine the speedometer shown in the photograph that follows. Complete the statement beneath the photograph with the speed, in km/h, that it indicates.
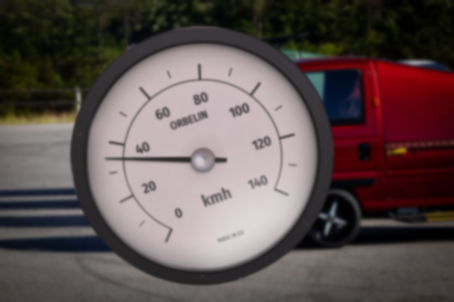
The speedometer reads 35 km/h
